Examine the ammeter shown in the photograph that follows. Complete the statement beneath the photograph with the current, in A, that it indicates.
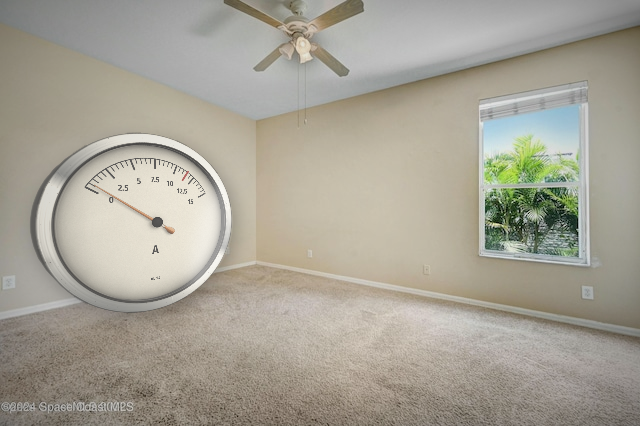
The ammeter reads 0.5 A
